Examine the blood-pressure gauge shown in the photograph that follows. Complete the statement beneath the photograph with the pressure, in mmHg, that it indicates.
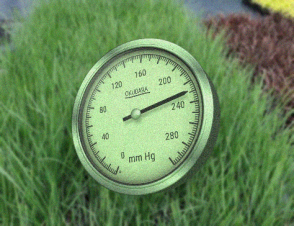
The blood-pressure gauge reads 230 mmHg
